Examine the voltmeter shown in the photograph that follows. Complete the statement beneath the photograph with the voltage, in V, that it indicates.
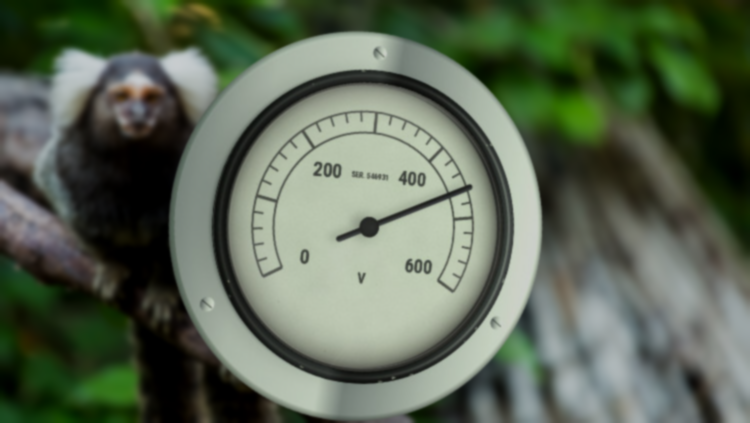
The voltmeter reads 460 V
